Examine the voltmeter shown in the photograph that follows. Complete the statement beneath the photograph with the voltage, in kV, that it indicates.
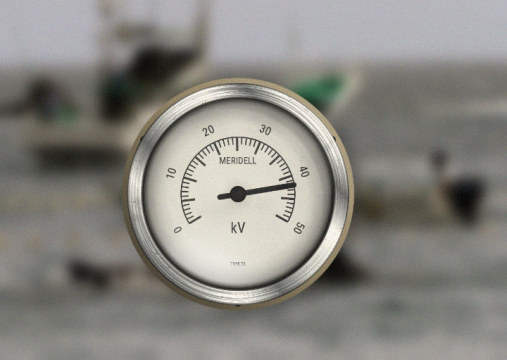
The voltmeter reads 42 kV
